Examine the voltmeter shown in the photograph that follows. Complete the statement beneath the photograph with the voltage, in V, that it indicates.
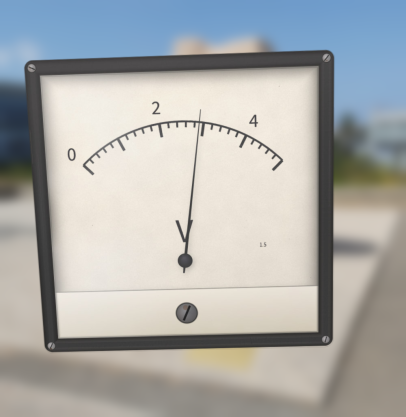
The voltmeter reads 2.9 V
